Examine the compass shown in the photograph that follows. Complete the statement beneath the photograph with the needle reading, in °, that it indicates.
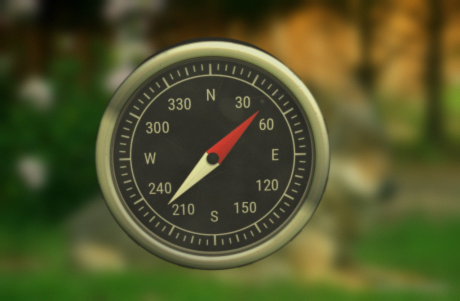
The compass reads 45 °
